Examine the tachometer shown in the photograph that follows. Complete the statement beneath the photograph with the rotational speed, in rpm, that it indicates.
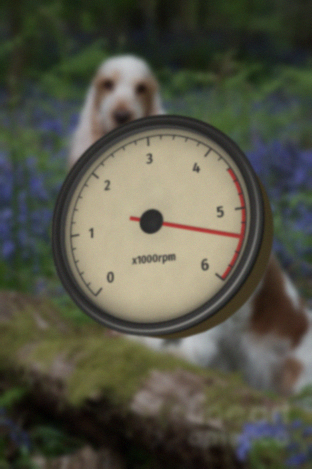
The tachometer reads 5400 rpm
